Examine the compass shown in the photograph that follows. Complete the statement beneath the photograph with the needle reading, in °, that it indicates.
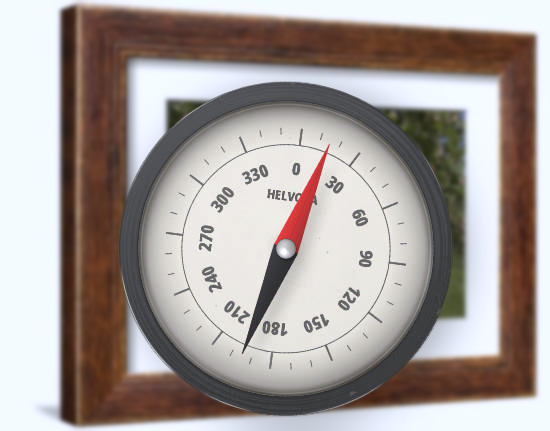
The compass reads 15 °
